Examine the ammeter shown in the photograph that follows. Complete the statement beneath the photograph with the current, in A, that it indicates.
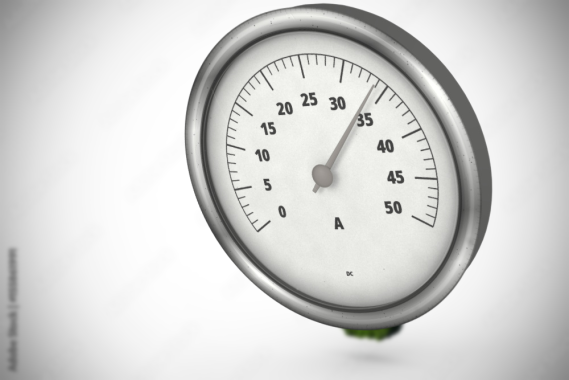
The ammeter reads 34 A
